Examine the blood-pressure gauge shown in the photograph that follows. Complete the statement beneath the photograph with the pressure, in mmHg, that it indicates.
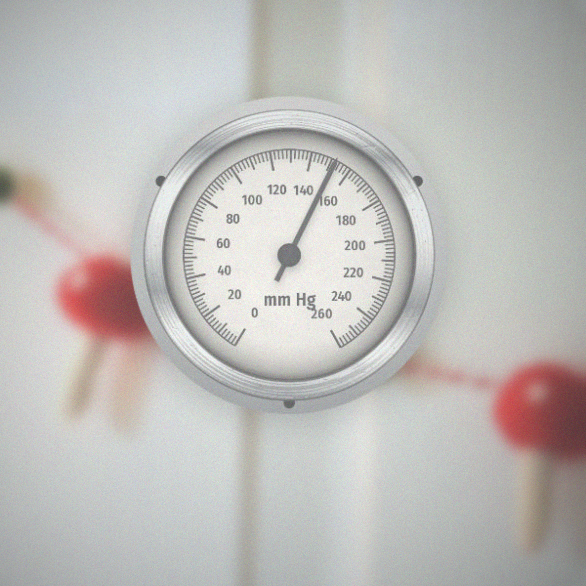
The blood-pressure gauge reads 152 mmHg
